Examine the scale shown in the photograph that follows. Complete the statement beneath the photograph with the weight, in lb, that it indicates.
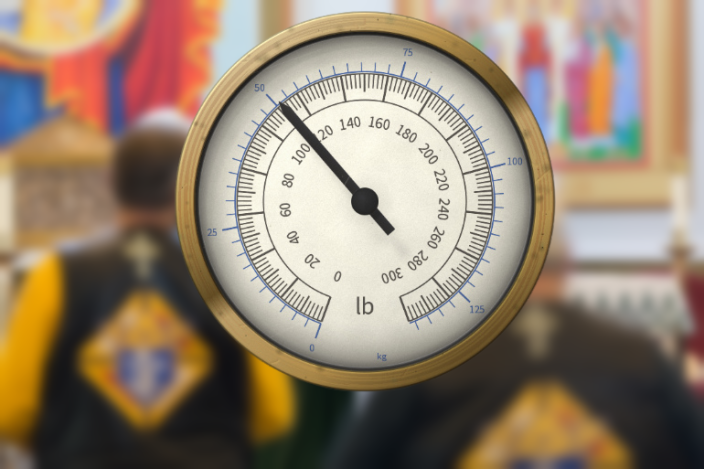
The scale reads 112 lb
